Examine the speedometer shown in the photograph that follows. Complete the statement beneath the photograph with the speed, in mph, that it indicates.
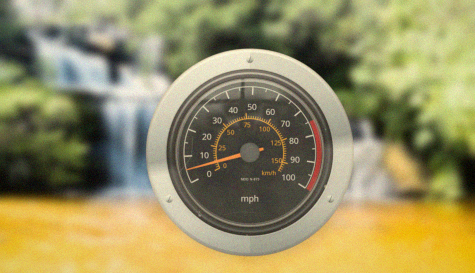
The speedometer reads 5 mph
